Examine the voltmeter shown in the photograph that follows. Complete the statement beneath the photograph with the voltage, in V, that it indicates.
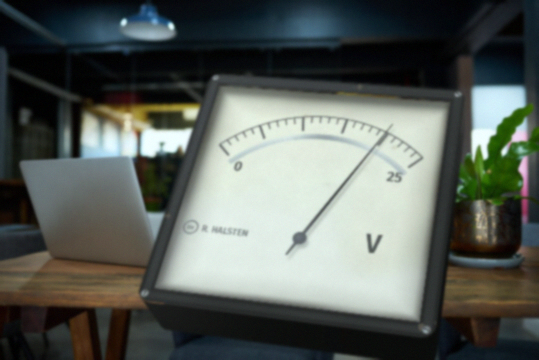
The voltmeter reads 20 V
